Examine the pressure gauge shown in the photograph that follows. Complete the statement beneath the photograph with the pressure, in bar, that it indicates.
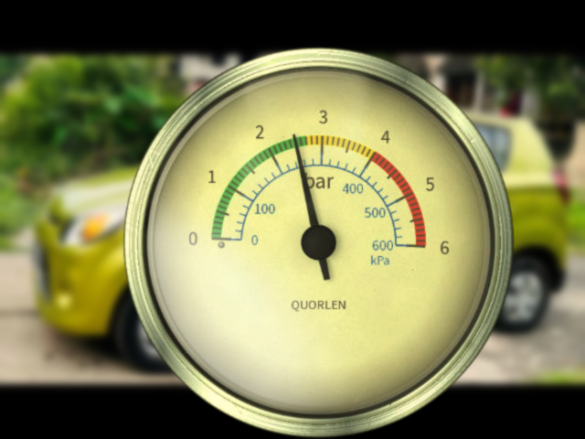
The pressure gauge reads 2.5 bar
